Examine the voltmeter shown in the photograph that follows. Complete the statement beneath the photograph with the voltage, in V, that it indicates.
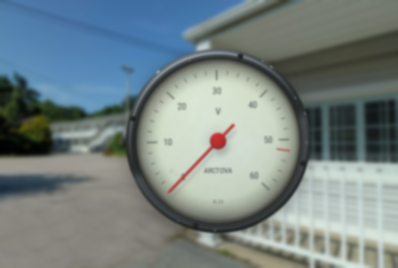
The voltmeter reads 0 V
